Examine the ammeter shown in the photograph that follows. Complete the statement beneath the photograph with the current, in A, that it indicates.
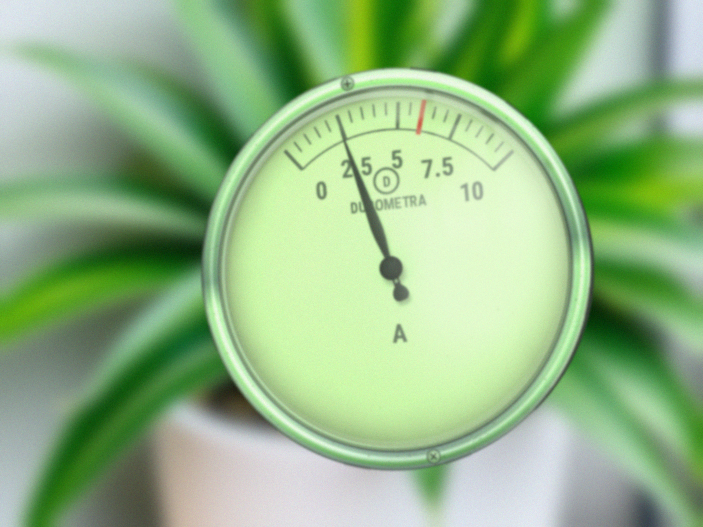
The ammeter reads 2.5 A
